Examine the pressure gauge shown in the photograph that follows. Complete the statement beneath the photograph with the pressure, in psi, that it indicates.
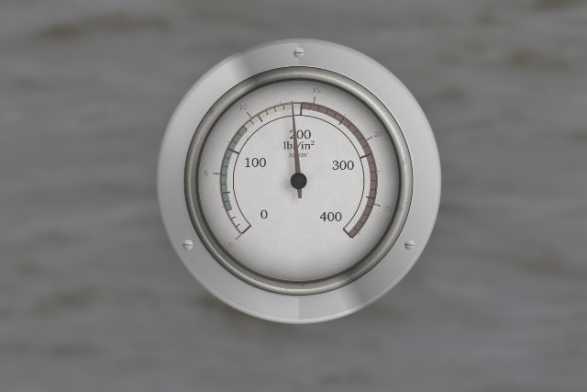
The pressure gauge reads 190 psi
